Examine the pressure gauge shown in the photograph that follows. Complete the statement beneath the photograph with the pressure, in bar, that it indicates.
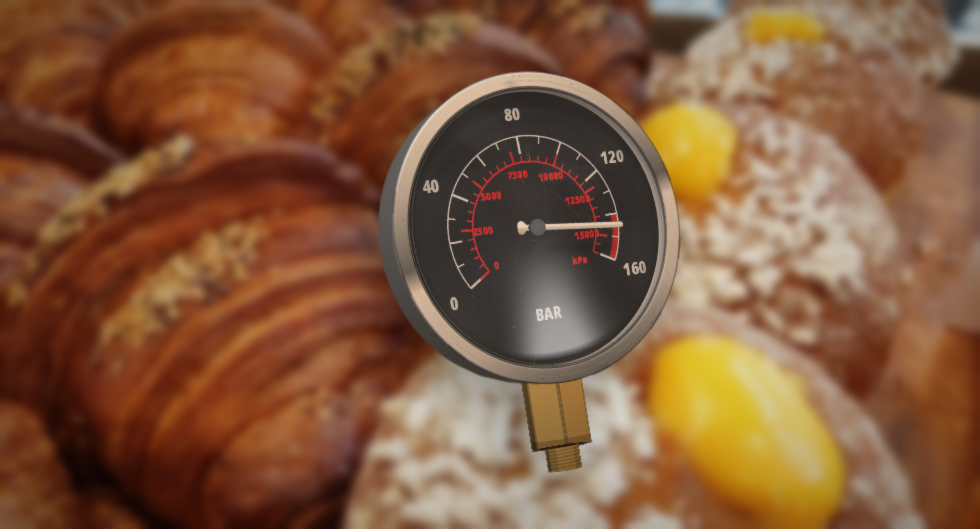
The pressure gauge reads 145 bar
